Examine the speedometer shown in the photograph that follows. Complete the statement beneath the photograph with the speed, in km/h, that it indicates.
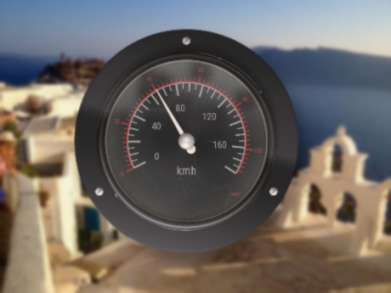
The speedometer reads 65 km/h
